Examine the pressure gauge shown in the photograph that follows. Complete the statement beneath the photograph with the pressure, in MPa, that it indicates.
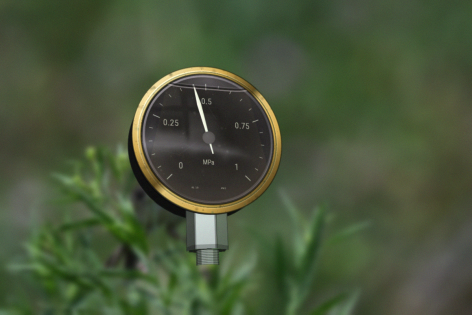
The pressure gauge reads 0.45 MPa
